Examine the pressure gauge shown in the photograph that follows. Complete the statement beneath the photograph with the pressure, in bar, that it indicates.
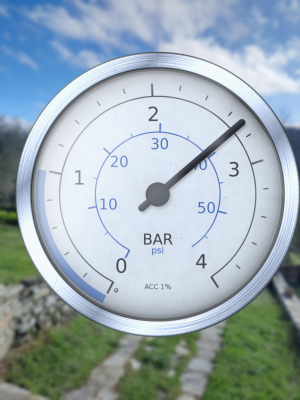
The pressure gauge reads 2.7 bar
